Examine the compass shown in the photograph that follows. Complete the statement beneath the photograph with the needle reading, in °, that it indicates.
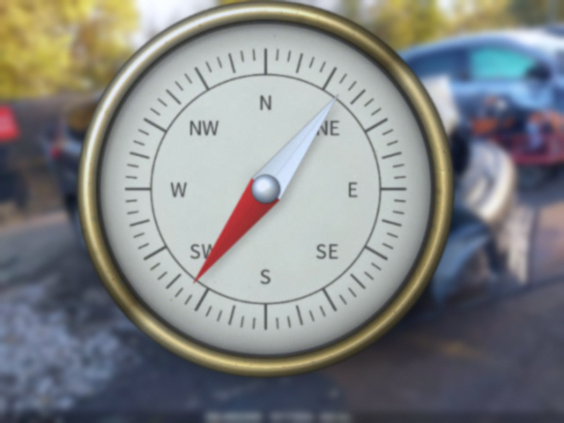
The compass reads 217.5 °
